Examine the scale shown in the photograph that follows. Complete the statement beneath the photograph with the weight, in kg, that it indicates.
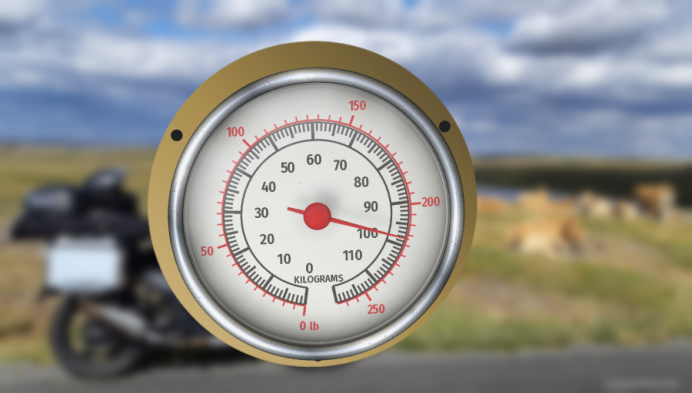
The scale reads 98 kg
